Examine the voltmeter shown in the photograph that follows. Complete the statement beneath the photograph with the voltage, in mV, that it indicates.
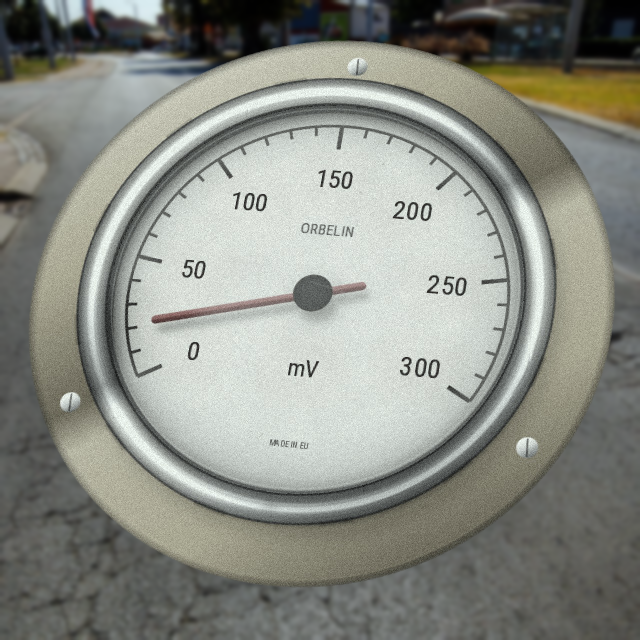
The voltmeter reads 20 mV
